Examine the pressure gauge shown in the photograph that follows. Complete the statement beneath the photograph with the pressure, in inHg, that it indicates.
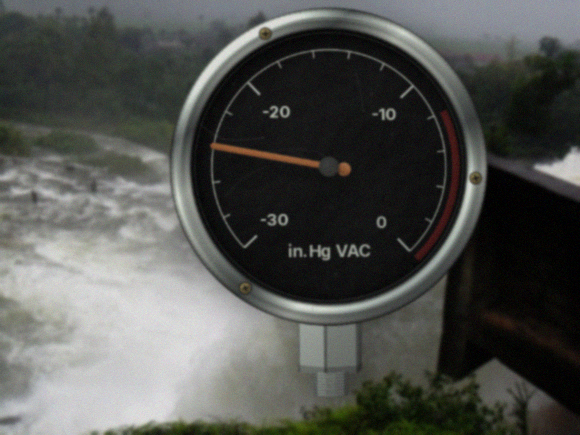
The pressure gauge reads -24 inHg
